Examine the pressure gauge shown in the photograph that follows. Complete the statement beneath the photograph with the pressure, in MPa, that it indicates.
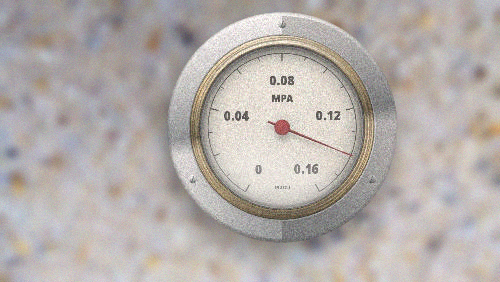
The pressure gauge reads 0.14 MPa
